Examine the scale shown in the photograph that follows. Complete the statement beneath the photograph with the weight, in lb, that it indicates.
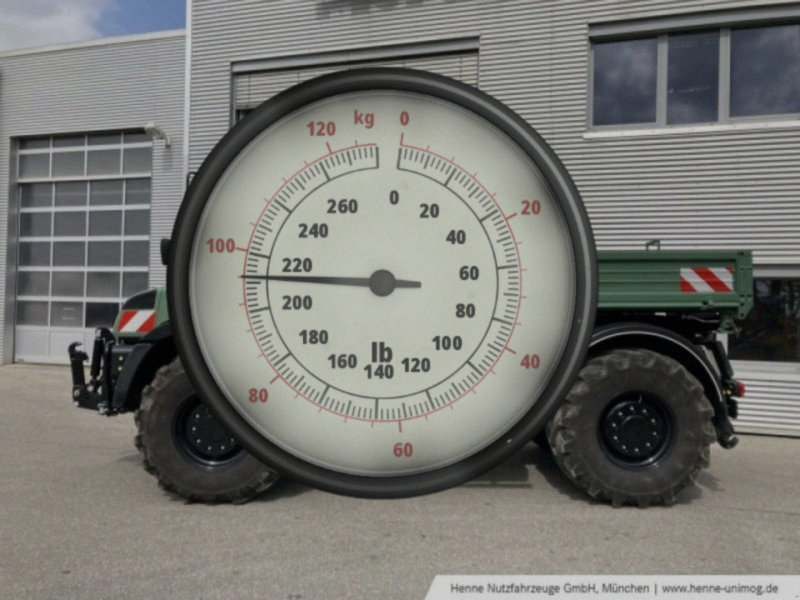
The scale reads 212 lb
